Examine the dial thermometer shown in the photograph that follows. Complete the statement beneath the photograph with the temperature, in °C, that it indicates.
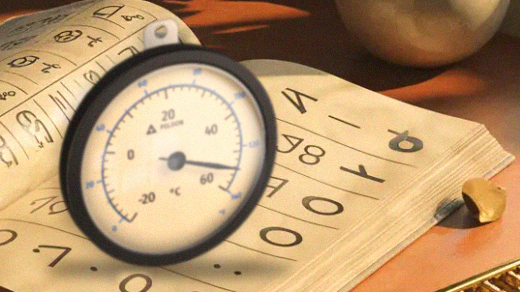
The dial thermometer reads 54 °C
